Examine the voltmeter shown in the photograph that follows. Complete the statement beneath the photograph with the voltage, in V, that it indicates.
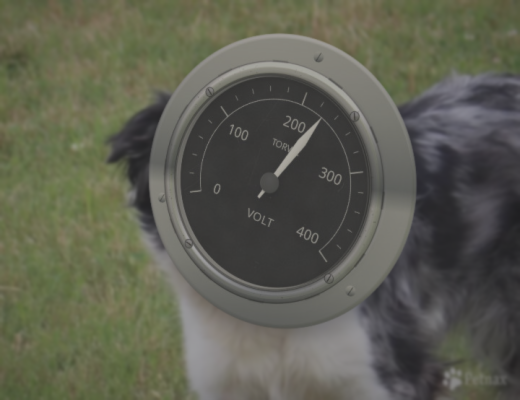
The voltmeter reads 230 V
